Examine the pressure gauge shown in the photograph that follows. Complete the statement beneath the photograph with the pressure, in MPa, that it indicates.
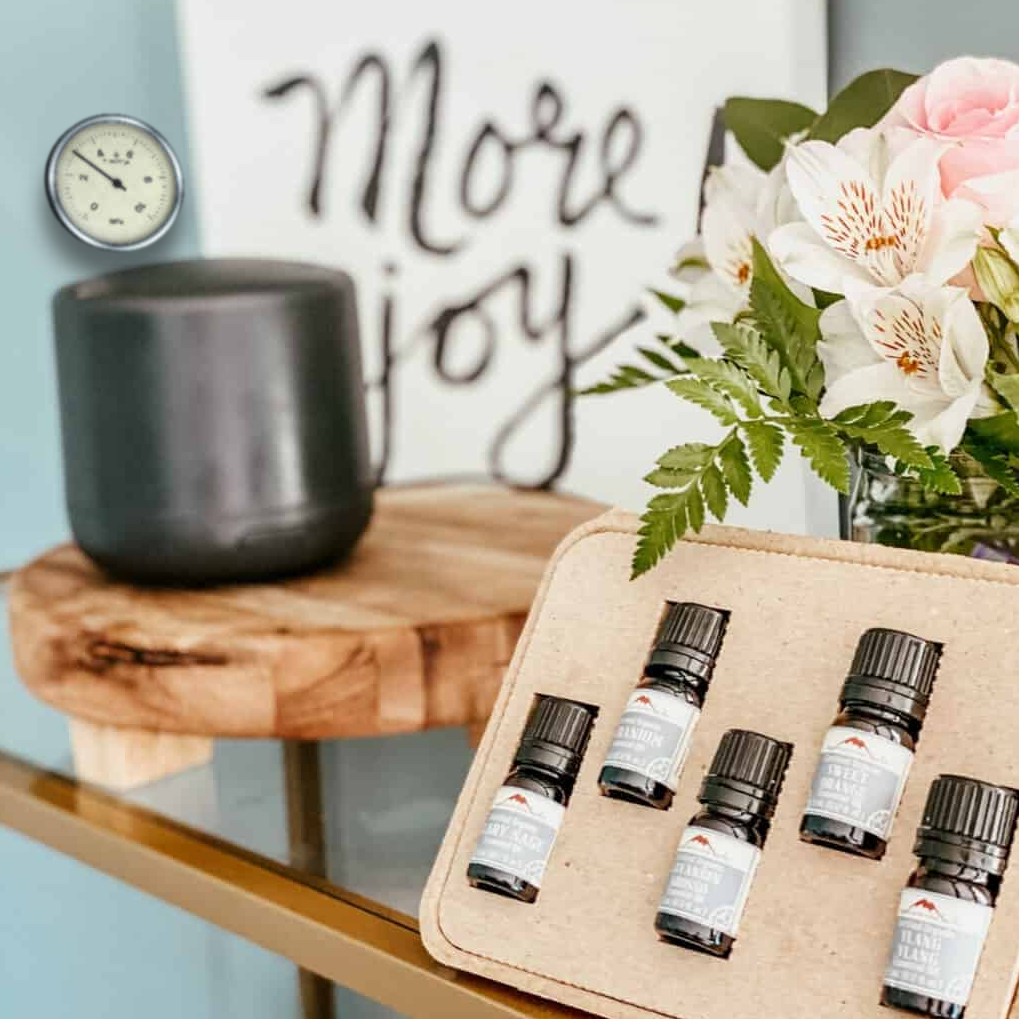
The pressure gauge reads 3 MPa
